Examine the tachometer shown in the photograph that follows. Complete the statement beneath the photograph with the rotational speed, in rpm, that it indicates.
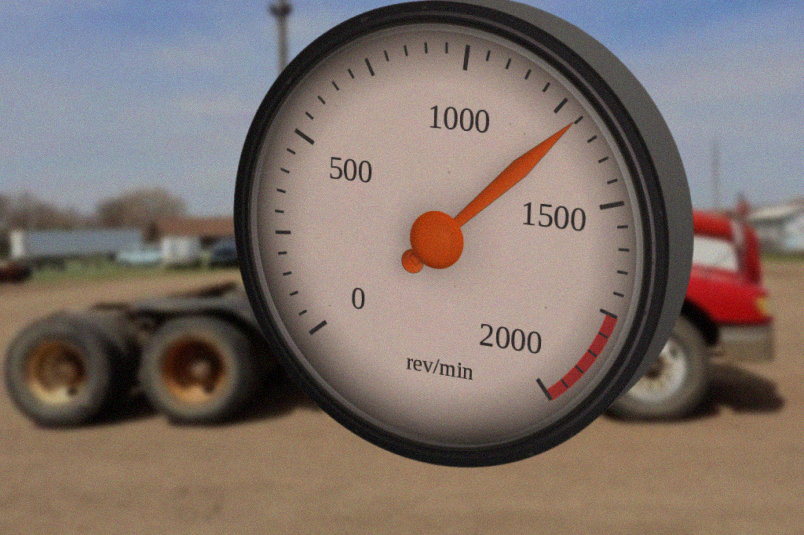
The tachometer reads 1300 rpm
